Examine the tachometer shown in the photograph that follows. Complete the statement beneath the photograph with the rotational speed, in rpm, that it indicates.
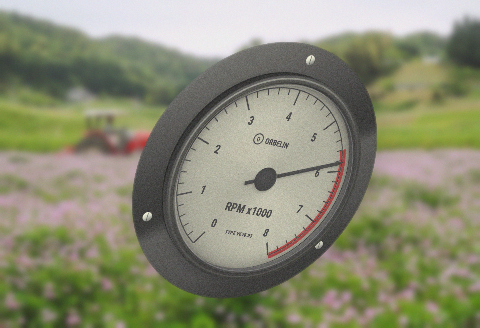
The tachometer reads 5800 rpm
